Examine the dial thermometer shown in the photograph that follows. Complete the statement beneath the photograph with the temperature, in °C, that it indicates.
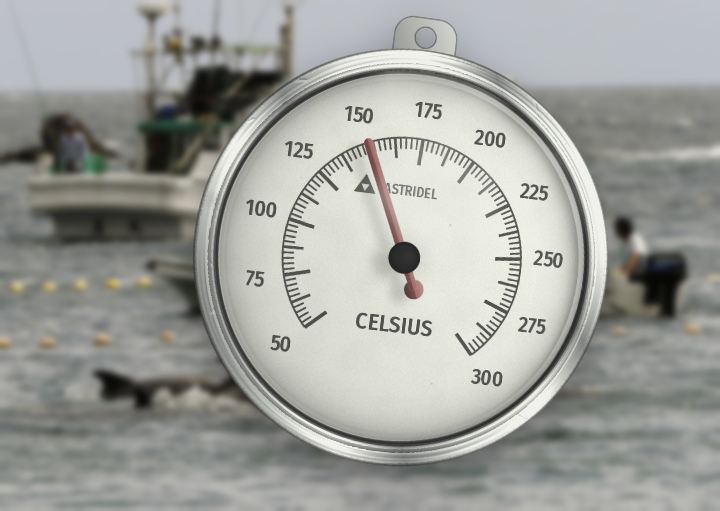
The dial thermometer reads 150 °C
